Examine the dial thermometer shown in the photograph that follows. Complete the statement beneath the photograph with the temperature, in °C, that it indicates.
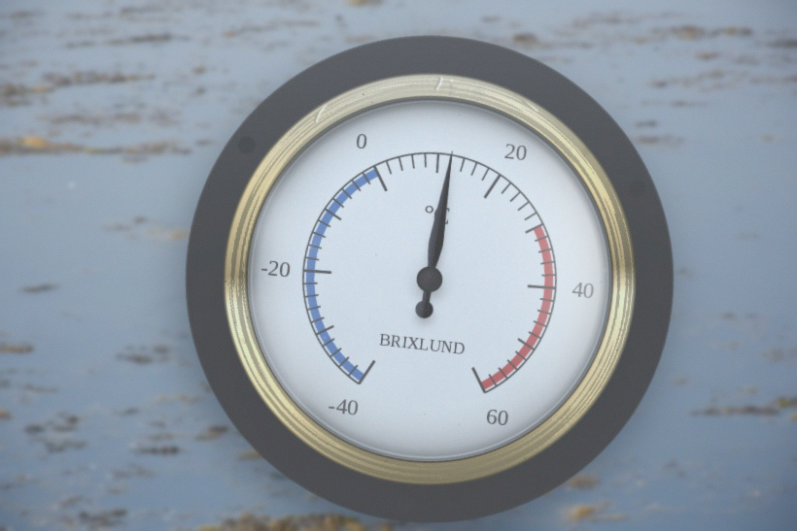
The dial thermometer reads 12 °C
